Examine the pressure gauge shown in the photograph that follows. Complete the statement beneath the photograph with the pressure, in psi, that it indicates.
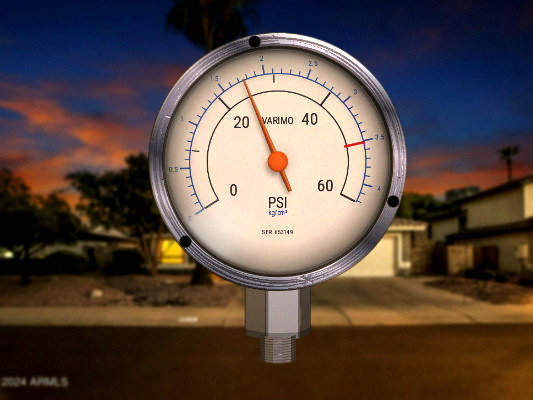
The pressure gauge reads 25 psi
